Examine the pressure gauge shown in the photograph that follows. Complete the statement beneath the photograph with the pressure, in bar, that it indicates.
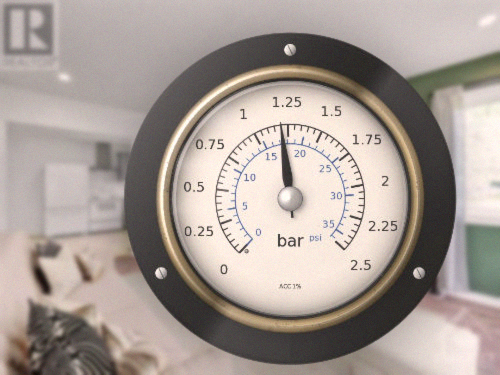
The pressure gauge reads 1.2 bar
